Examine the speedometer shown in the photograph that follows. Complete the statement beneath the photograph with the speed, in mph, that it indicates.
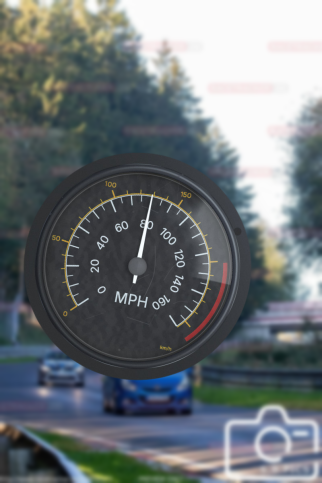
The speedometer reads 80 mph
